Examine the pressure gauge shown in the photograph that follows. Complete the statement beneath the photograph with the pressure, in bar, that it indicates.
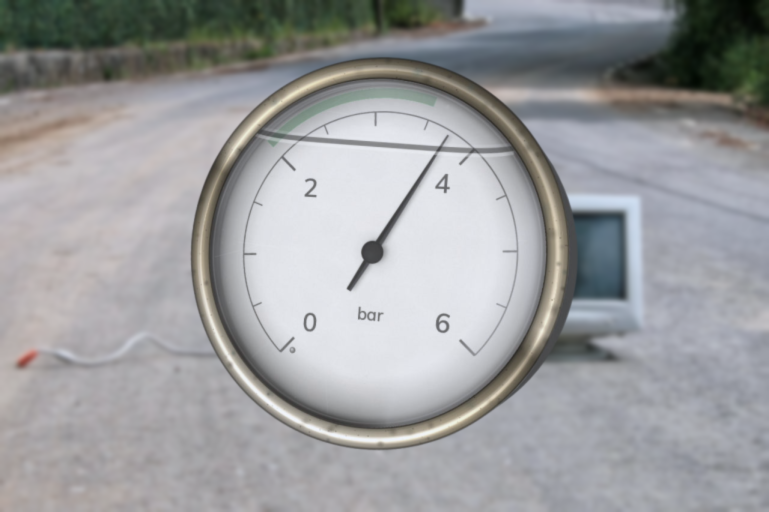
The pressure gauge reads 3.75 bar
